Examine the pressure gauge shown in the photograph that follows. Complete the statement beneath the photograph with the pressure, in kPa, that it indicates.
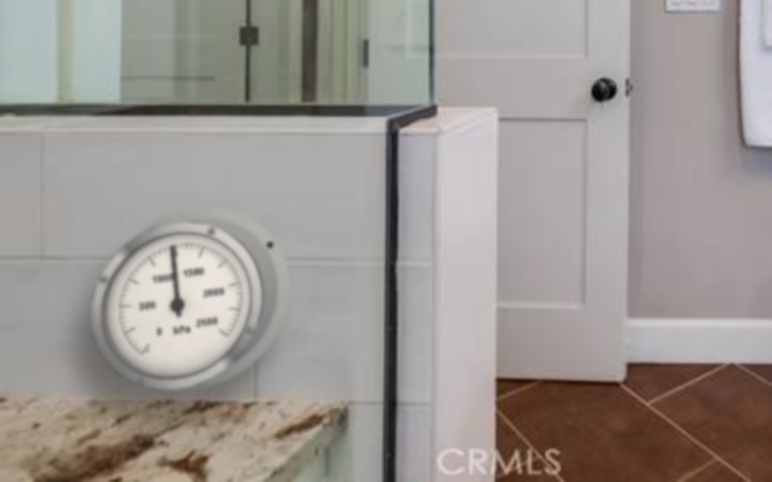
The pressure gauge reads 1250 kPa
